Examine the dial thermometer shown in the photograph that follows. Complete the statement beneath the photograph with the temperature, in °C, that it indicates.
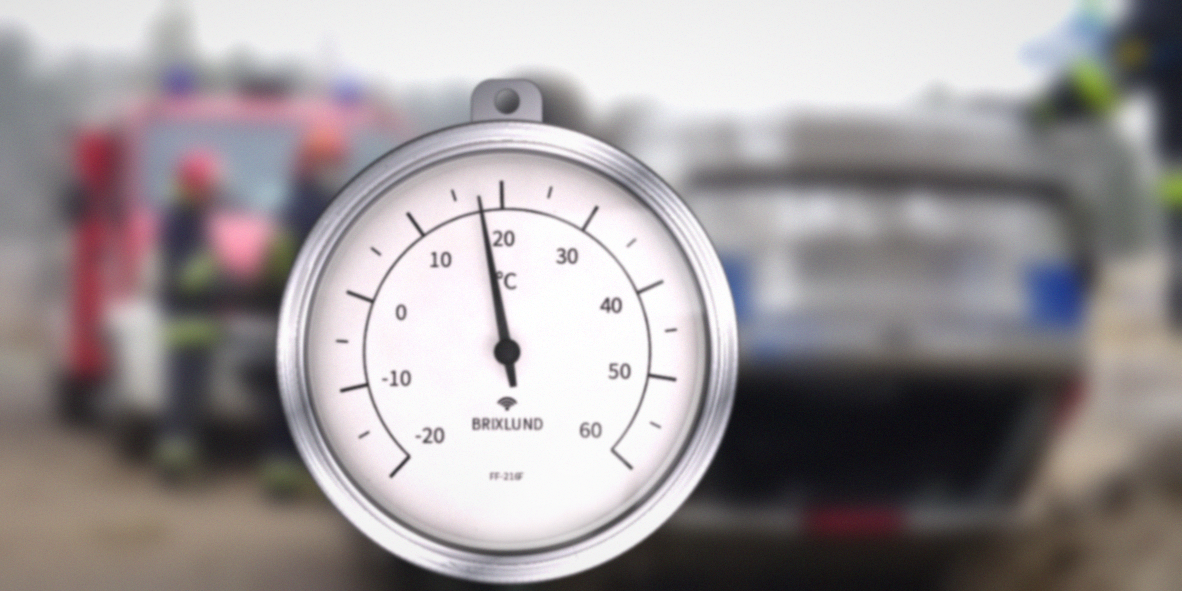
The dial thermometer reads 17.5 °C
